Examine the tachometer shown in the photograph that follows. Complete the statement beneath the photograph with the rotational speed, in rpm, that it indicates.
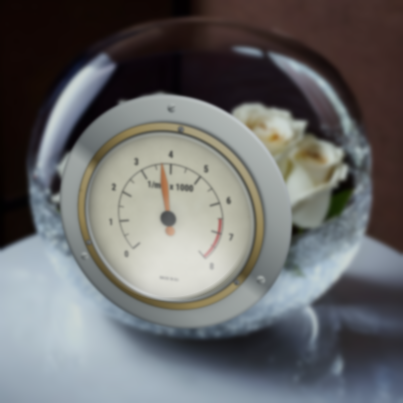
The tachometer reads 3750 rpm
